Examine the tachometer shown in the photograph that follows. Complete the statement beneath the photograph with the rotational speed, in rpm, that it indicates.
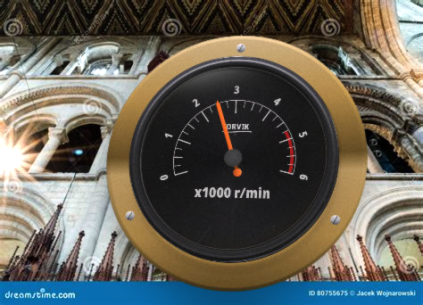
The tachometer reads 2500 rpm
